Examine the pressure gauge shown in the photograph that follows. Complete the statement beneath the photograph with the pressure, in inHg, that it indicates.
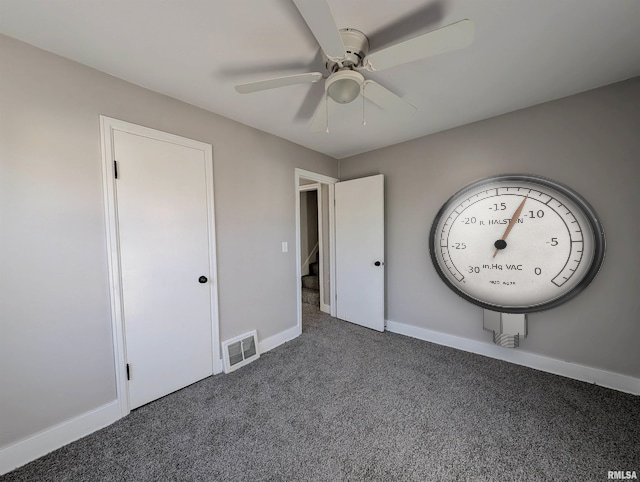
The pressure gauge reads -12 inHg
